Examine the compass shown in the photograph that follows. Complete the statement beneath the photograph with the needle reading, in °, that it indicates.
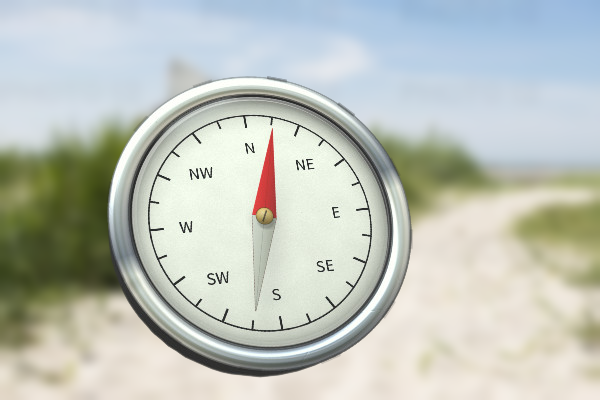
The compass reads 15 °
